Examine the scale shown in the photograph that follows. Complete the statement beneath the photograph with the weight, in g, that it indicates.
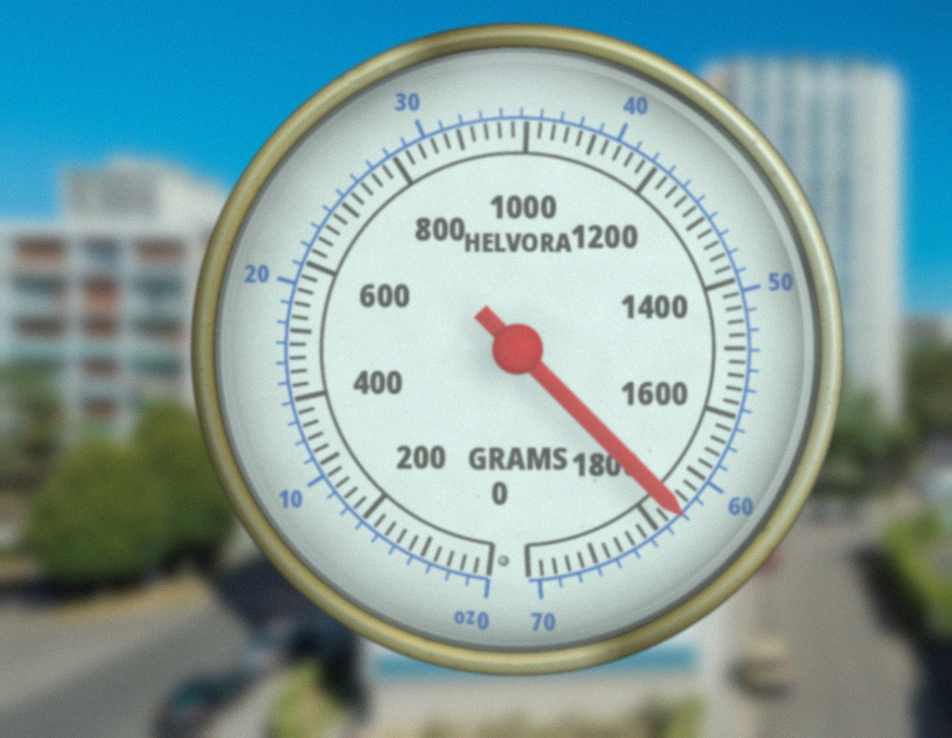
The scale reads 1760 g
